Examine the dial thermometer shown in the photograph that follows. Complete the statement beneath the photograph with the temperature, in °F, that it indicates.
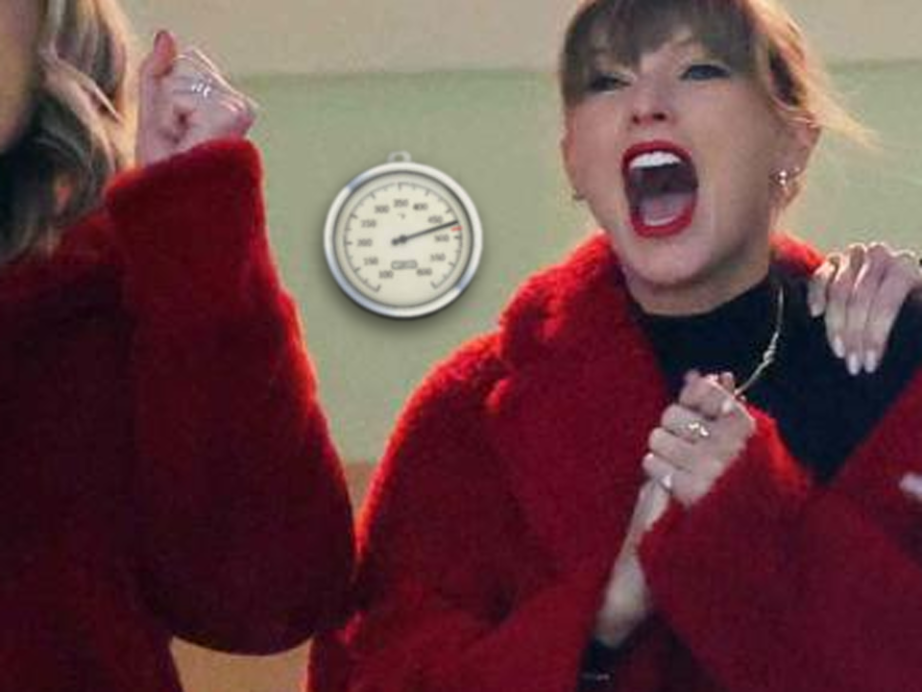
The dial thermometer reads 475 °F
